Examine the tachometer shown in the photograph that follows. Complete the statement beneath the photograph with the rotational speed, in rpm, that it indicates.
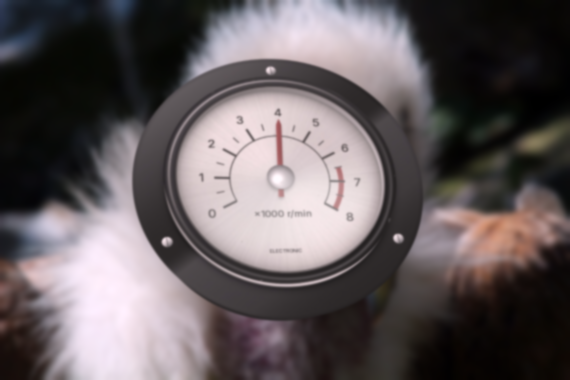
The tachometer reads 4000 rpm
